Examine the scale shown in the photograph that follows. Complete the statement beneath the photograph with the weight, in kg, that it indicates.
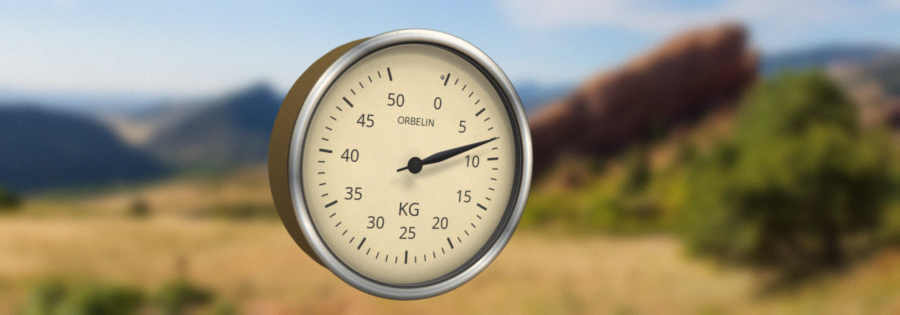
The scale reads 8 kg
